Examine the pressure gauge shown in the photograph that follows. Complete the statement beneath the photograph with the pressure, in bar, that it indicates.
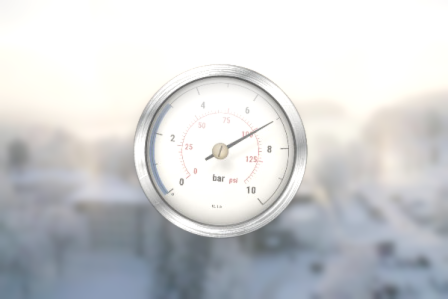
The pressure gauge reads 7 bar
